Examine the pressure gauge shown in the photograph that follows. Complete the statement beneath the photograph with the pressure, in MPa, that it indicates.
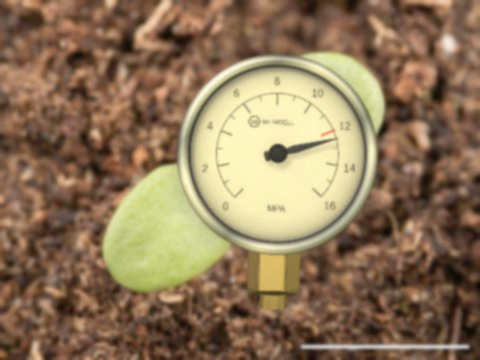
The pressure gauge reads 12.5 MPa
